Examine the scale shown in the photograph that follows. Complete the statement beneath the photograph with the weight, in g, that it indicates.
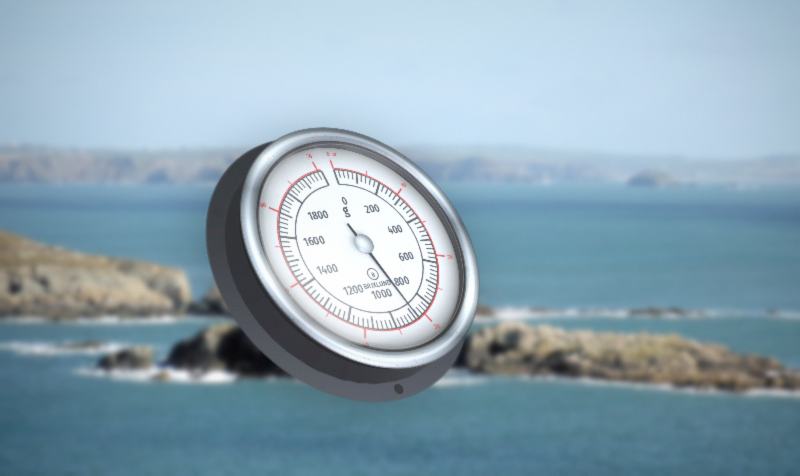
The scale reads 900 g
